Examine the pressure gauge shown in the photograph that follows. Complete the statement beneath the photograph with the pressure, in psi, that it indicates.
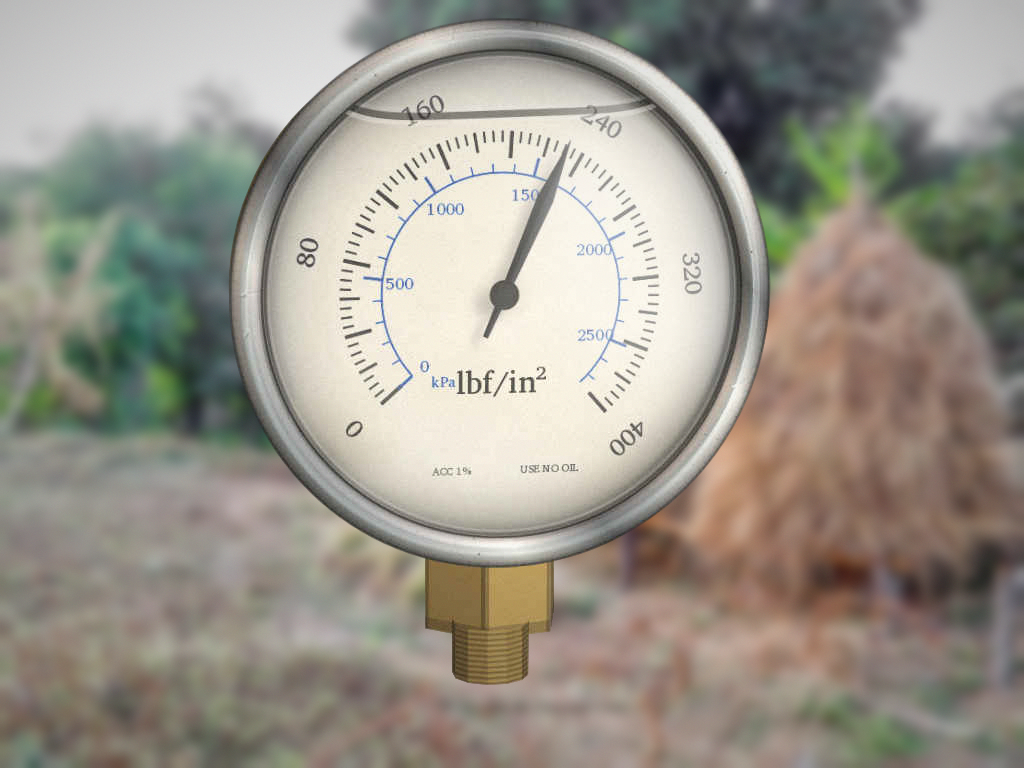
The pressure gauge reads 230 psi
